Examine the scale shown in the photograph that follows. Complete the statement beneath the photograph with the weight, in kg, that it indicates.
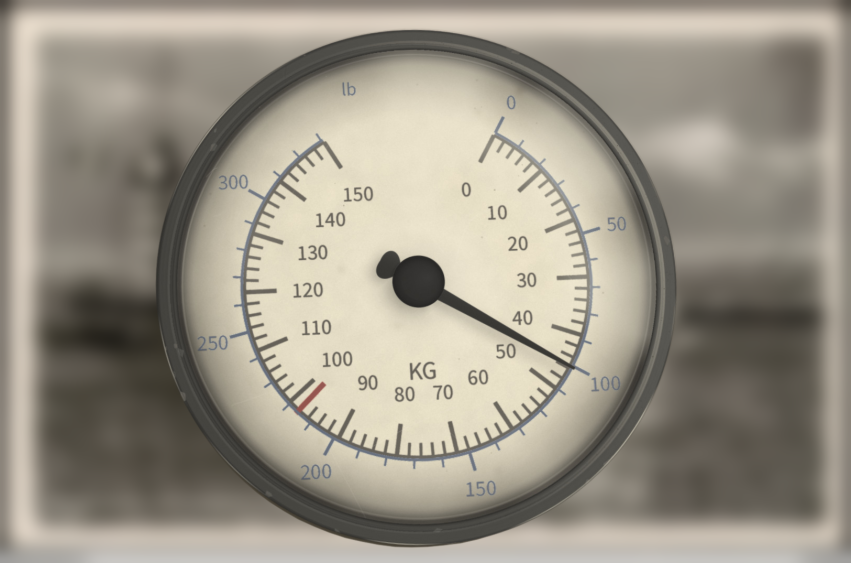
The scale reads 46 kg
